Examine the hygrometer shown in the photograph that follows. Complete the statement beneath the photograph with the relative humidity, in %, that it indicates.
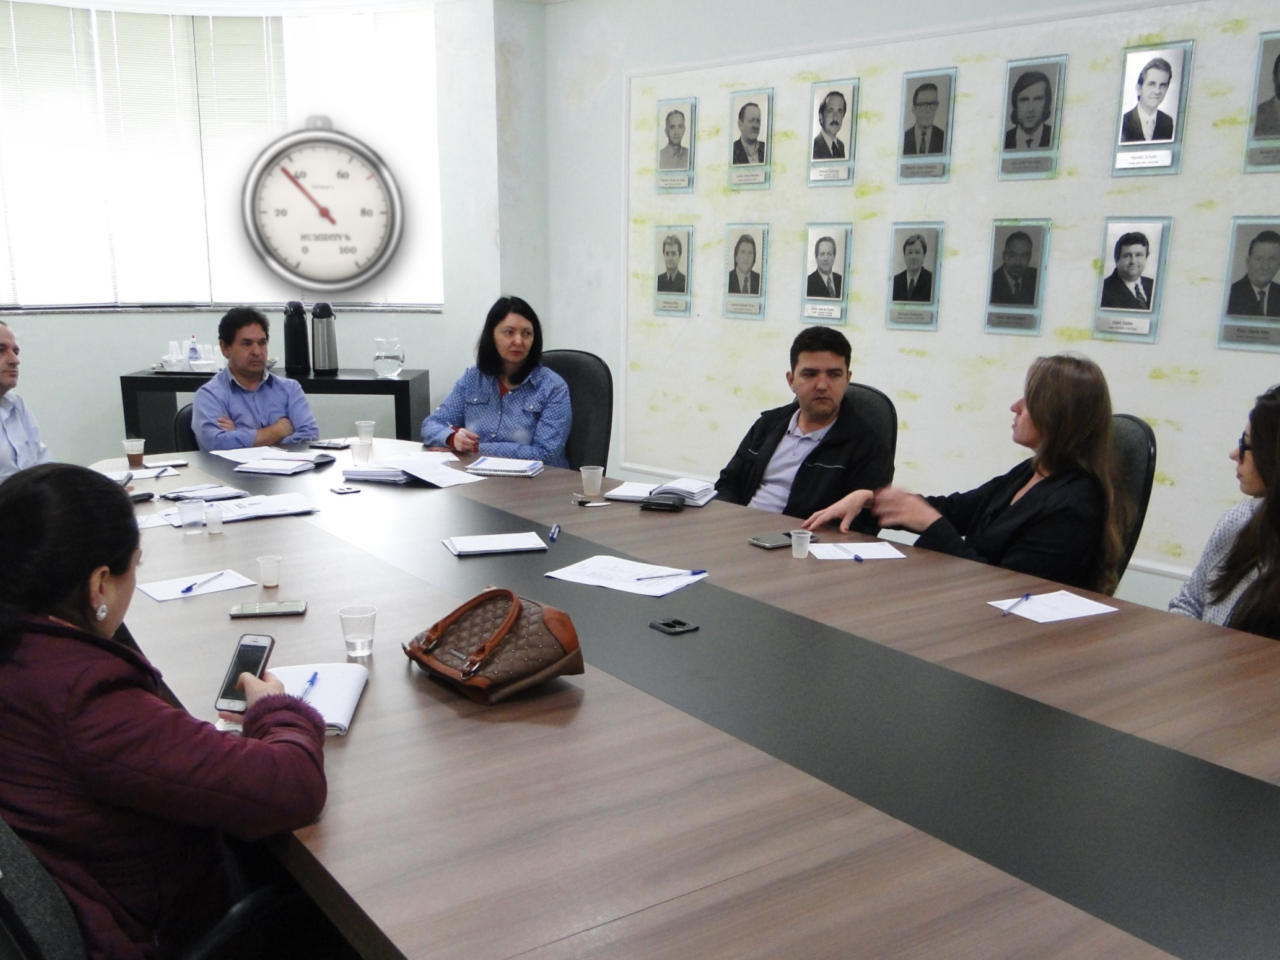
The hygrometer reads 36 %
